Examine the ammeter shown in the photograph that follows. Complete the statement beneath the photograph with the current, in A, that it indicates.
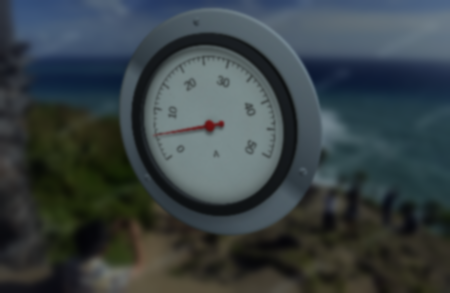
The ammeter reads 5 A
